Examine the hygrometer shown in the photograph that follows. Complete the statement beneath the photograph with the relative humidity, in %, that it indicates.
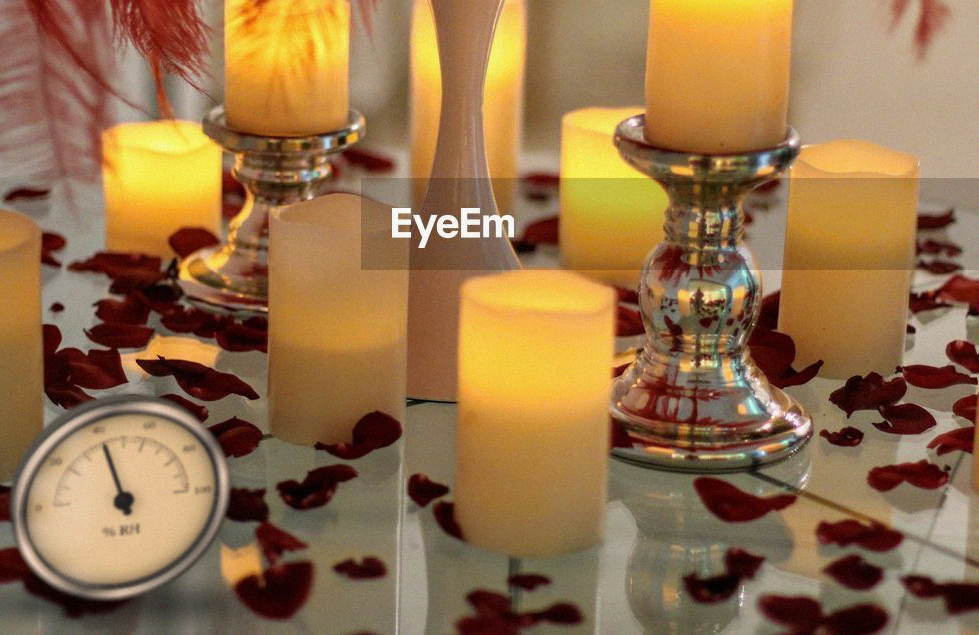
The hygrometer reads 40 %
